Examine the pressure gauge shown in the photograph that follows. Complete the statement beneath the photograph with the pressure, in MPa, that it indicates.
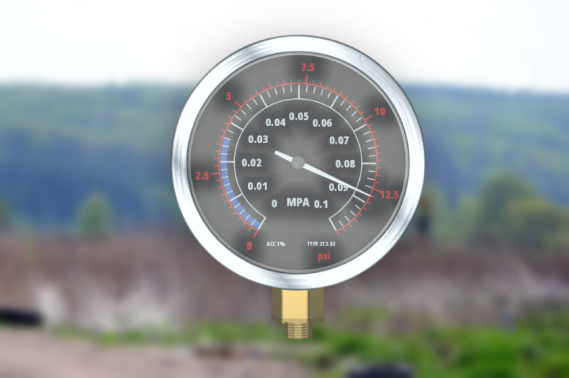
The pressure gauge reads 0.088 MPa
